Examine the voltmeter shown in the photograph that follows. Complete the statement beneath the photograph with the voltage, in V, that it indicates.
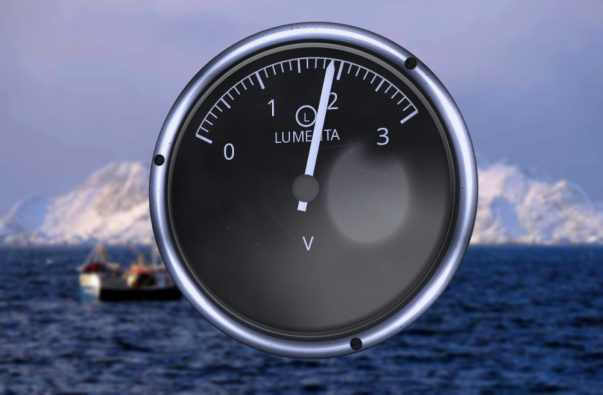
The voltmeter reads 1.9 V
